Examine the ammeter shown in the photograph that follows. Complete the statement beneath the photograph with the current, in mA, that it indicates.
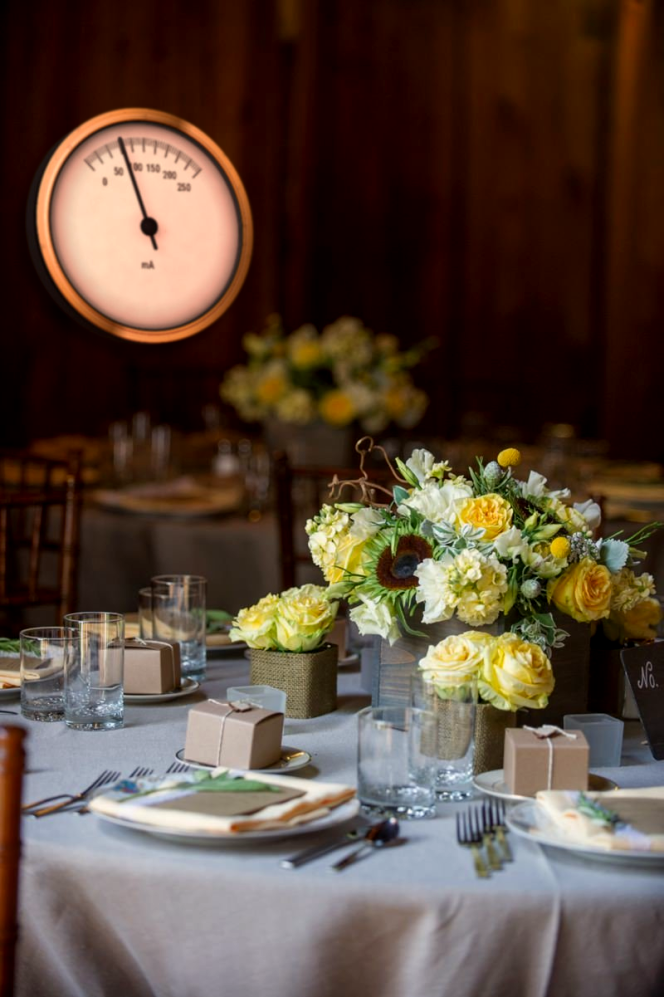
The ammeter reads 75 mA
